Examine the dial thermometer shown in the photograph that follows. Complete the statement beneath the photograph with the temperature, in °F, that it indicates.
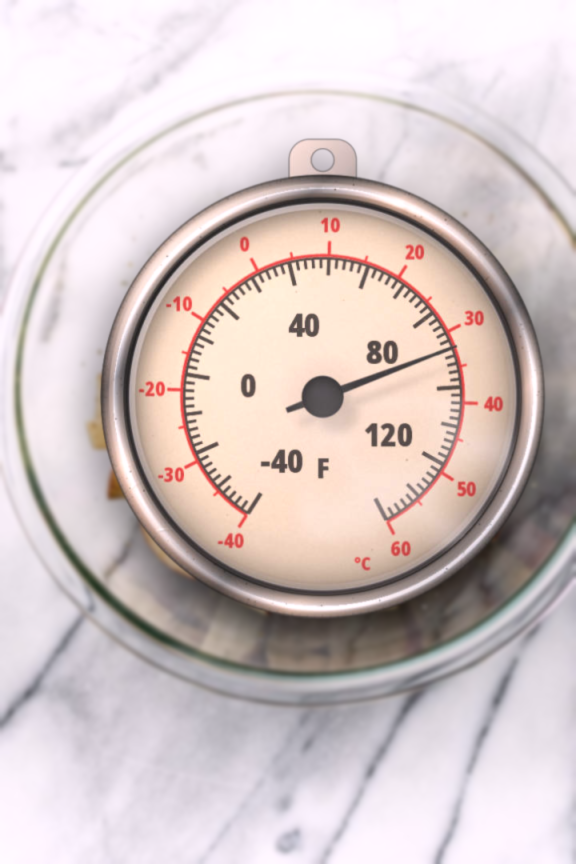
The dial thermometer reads 90 °F
